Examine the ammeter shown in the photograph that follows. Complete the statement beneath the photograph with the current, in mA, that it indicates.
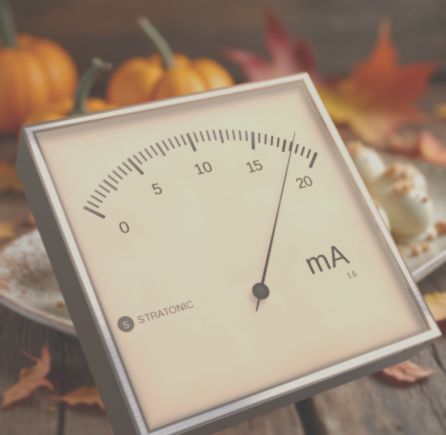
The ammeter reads 18 mA
